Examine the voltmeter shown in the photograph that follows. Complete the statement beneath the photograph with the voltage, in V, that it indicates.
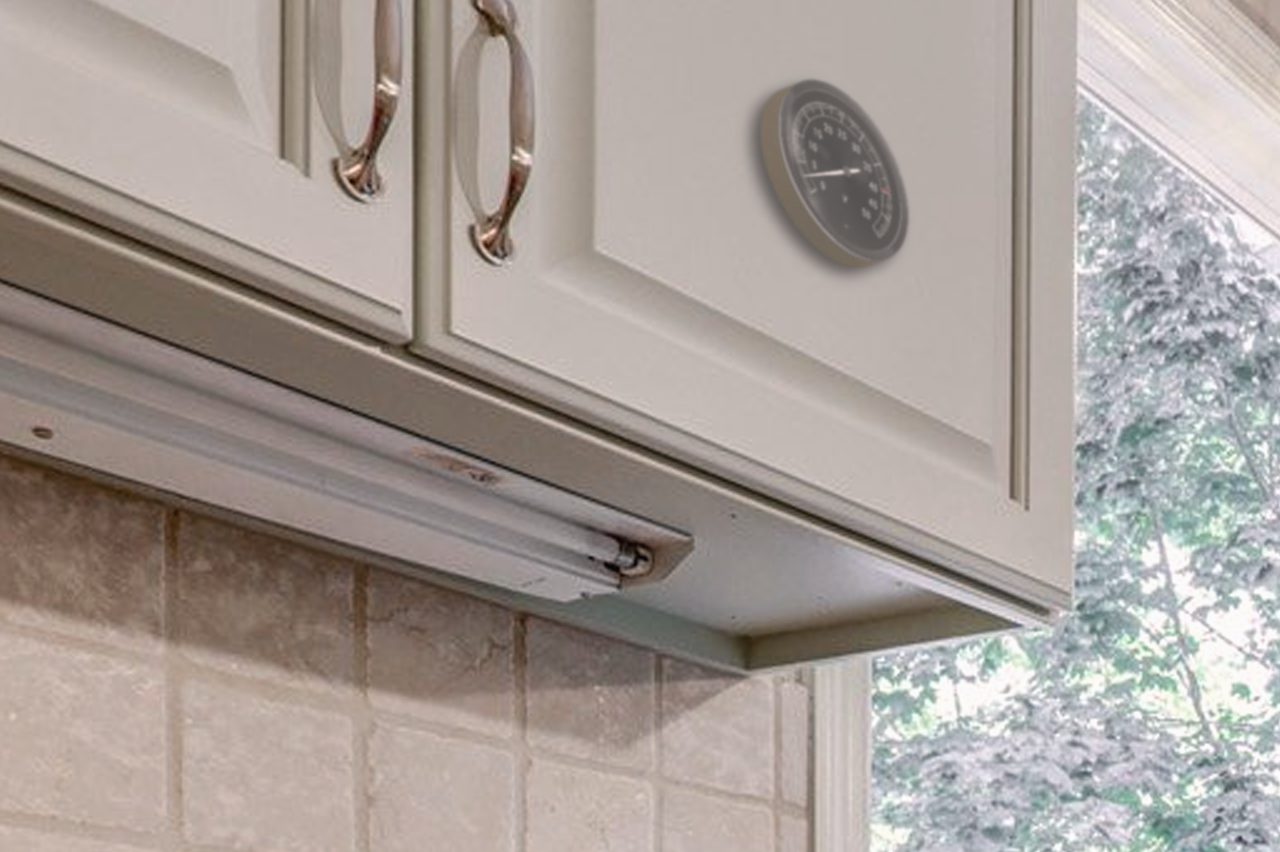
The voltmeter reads 2.5 V
